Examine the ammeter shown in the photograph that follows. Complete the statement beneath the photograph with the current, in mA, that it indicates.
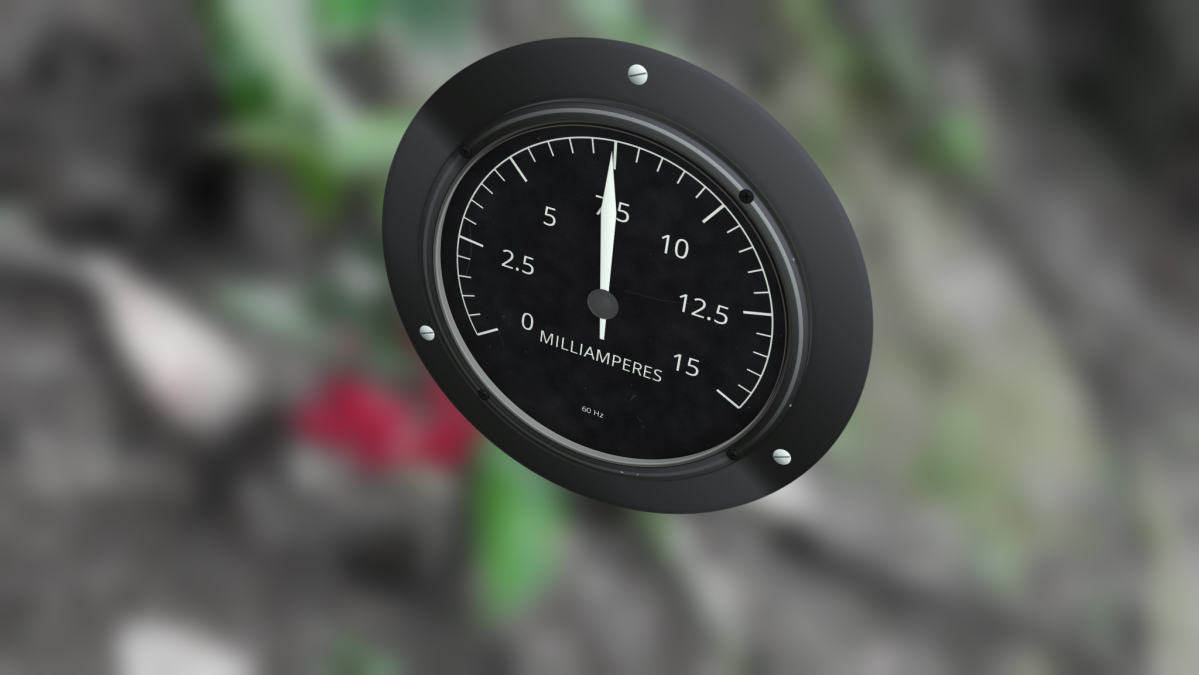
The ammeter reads 7.5 mA
